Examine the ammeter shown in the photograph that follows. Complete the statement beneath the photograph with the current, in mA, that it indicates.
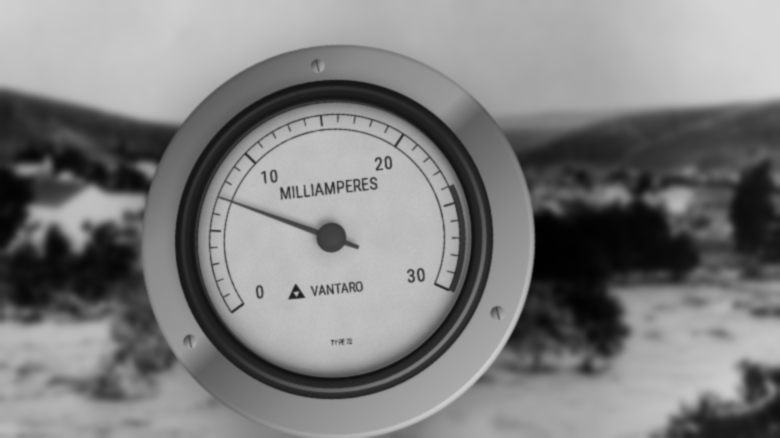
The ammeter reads 7 mA
